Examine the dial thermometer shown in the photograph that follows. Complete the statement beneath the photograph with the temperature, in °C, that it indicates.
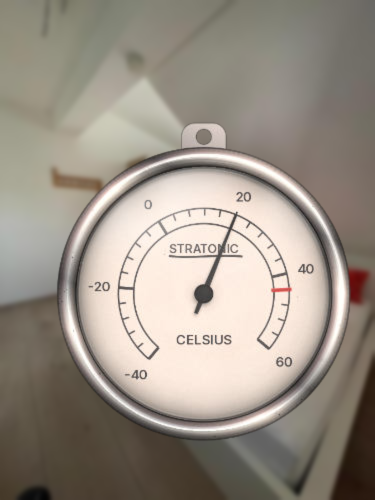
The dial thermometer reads 20 °C
